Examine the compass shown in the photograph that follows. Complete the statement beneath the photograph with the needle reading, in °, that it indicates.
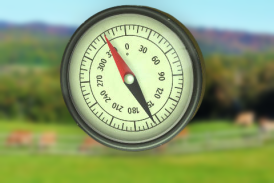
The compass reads 335 °
